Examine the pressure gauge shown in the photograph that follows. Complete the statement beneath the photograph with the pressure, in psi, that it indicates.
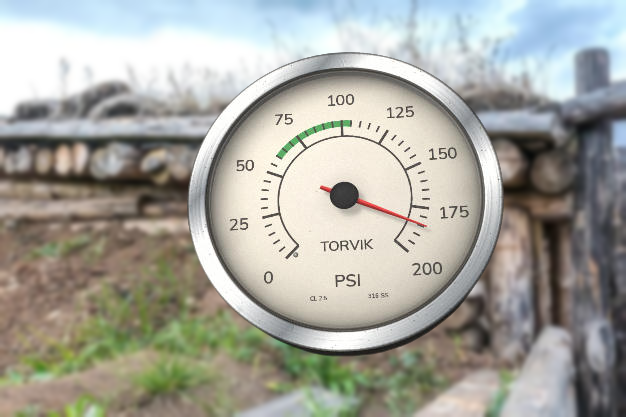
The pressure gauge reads 185 psi
